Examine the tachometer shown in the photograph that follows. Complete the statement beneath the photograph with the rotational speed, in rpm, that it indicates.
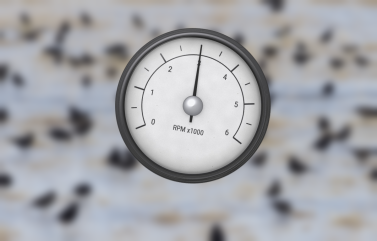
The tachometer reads 3000 rpm
